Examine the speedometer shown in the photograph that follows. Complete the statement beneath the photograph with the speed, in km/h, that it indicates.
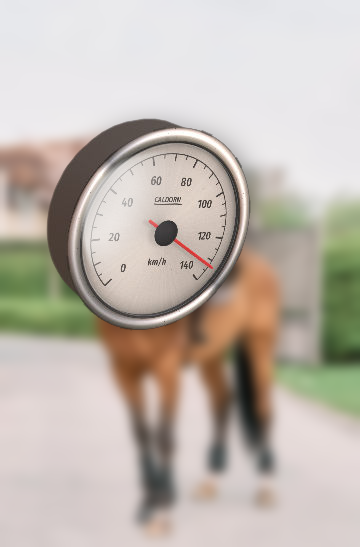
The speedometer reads 132.5 km/h
